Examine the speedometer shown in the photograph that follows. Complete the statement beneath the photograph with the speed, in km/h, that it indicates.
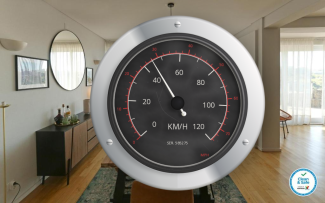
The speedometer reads 45 km/h
